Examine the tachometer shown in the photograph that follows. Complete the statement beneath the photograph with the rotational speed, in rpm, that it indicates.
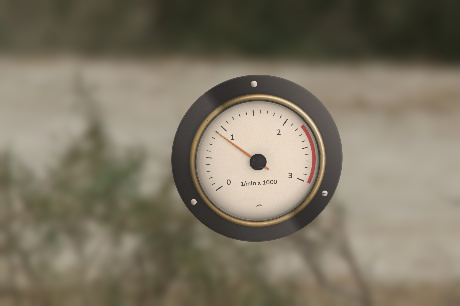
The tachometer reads 900 rpm
